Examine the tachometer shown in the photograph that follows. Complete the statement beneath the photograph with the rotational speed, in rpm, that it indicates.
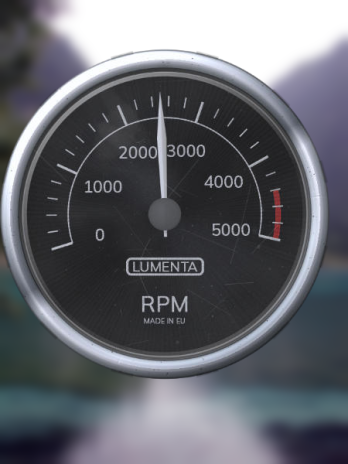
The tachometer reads 2500 rpm
